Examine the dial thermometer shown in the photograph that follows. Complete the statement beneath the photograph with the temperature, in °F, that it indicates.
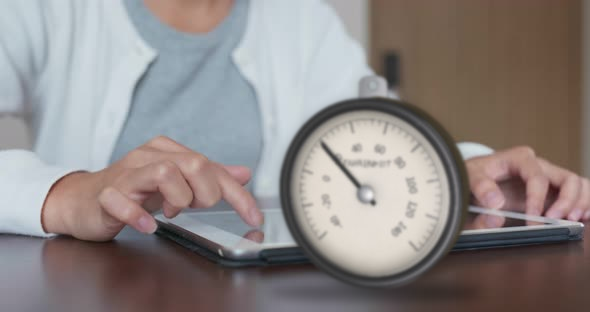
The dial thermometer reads 20 °F
